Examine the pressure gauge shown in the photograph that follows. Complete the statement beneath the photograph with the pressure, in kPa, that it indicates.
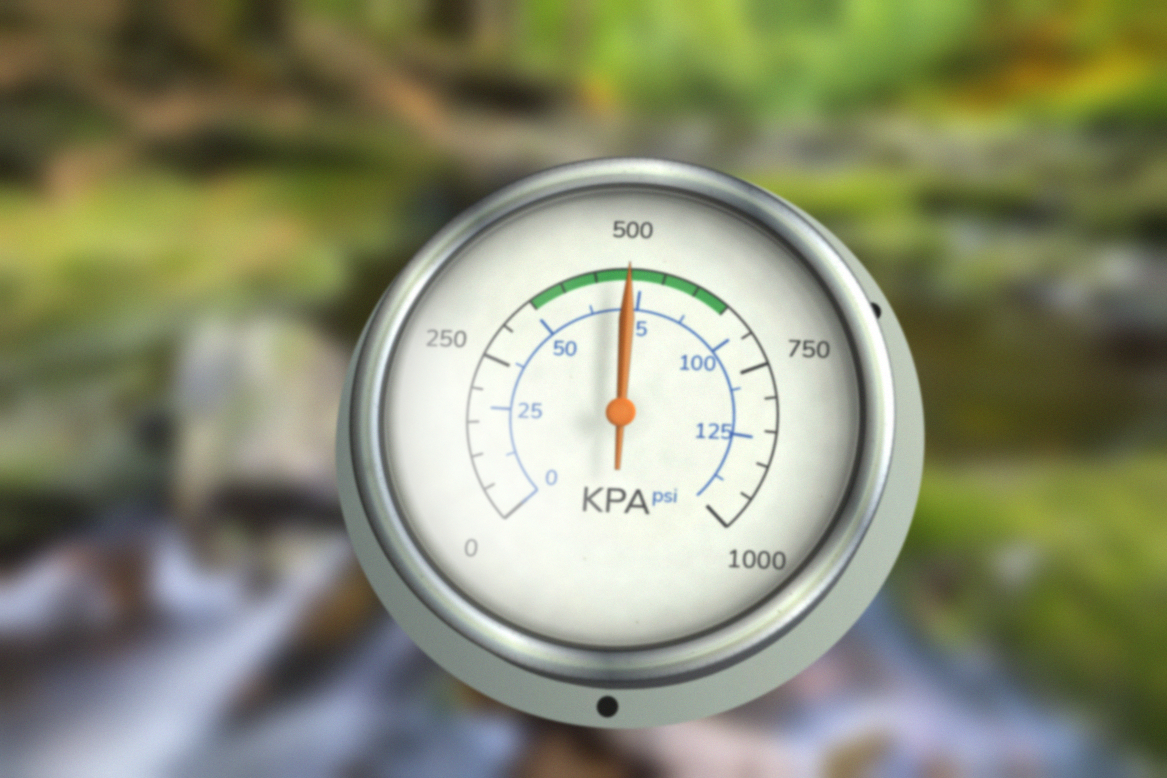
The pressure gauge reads 500 kPa
